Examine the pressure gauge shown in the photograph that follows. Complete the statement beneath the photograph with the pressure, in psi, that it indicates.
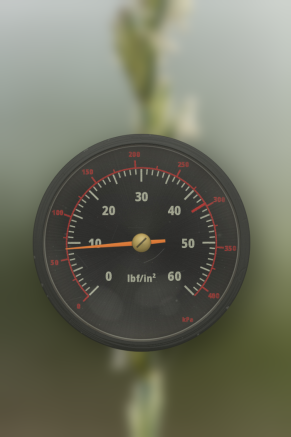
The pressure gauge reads 9 psi
